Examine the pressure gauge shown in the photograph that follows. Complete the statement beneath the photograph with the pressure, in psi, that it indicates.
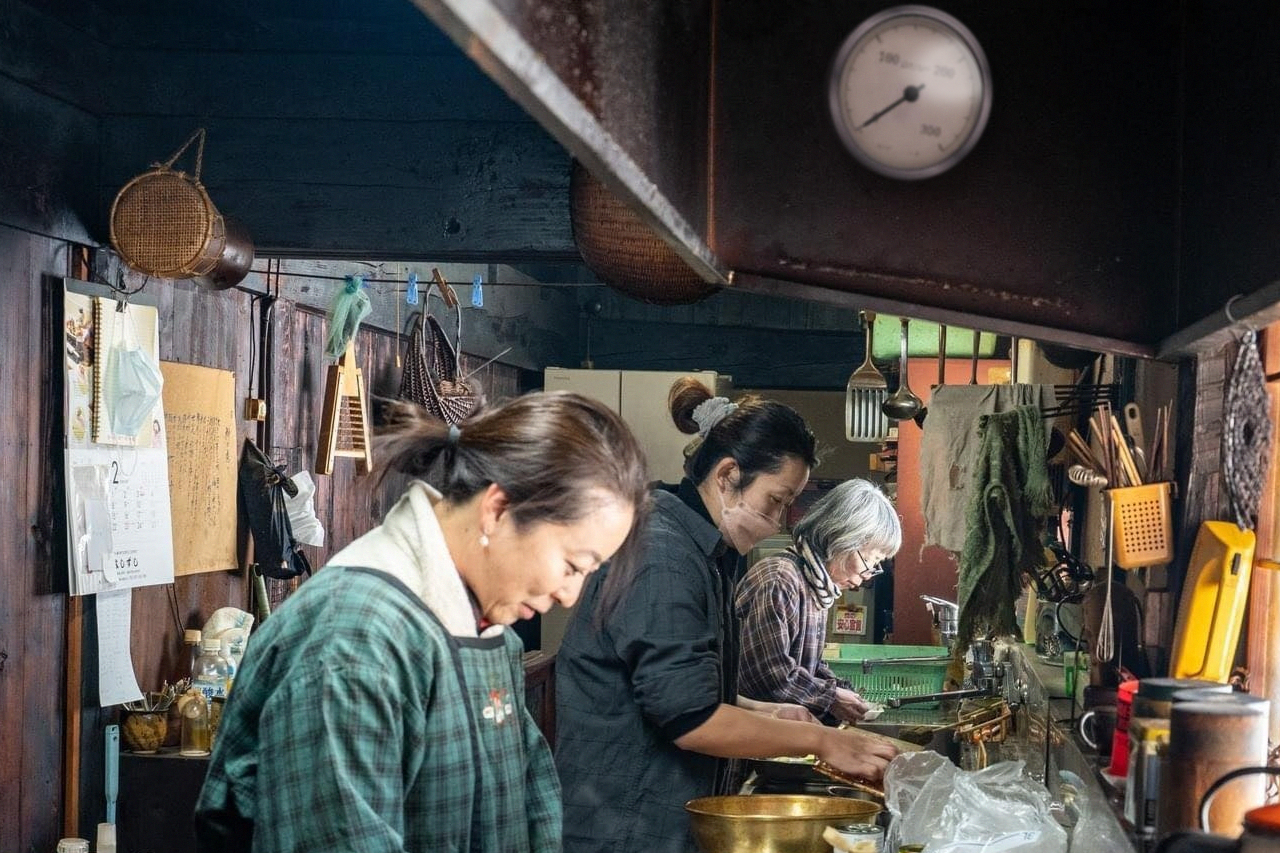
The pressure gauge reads 0 psi
